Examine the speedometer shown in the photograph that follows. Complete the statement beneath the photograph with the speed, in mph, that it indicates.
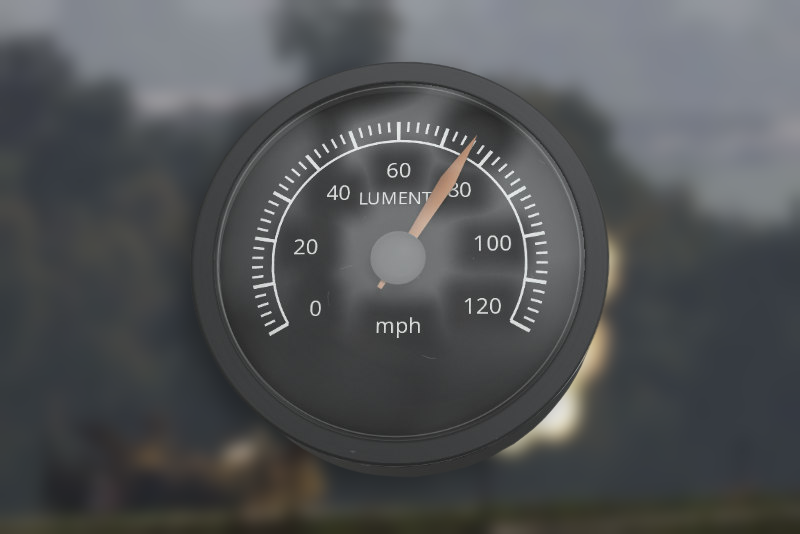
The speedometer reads 76 mph
